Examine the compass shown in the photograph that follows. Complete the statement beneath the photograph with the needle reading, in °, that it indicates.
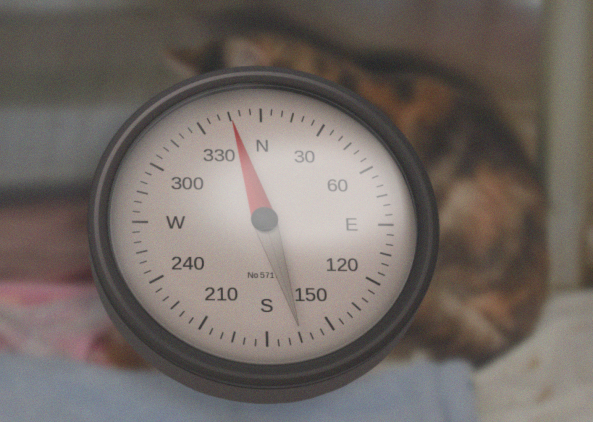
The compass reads 345 °
